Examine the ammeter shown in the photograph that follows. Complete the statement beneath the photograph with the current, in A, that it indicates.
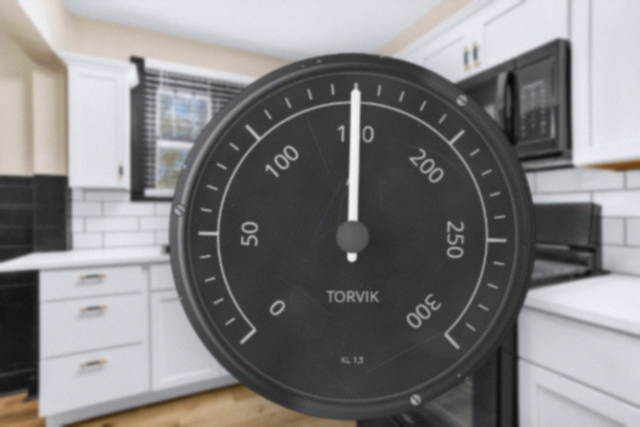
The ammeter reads 150 A
